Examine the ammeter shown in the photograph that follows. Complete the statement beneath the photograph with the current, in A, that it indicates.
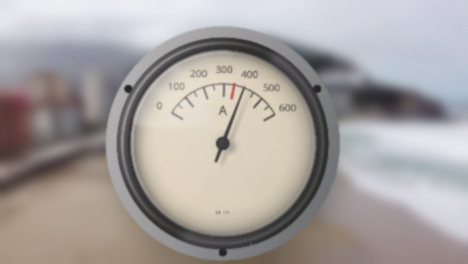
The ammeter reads 400 A
